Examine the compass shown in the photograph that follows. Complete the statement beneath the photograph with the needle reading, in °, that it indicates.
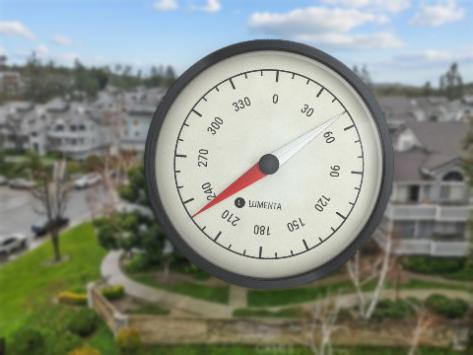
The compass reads 230 °
